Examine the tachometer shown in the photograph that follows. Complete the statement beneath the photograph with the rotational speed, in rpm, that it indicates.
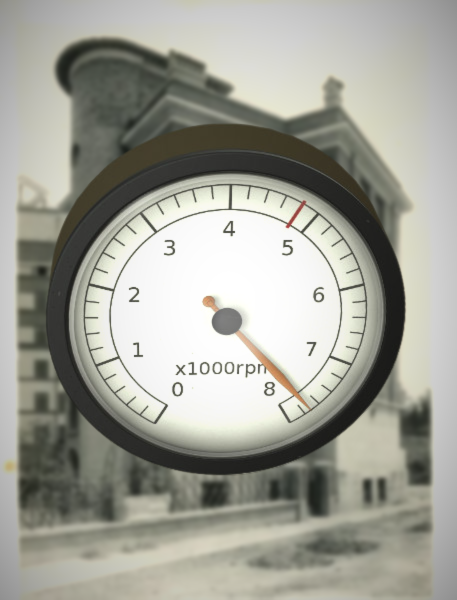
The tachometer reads 7700 rpm
